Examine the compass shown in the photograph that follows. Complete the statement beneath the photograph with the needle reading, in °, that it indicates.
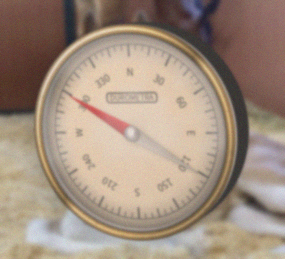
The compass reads 300 °
